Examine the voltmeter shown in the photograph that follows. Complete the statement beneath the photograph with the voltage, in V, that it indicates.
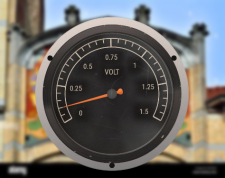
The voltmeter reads 0.1 V
